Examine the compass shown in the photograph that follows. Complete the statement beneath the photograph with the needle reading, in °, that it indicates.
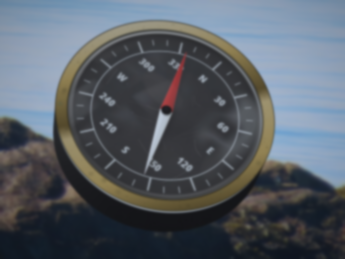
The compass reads 335 °
